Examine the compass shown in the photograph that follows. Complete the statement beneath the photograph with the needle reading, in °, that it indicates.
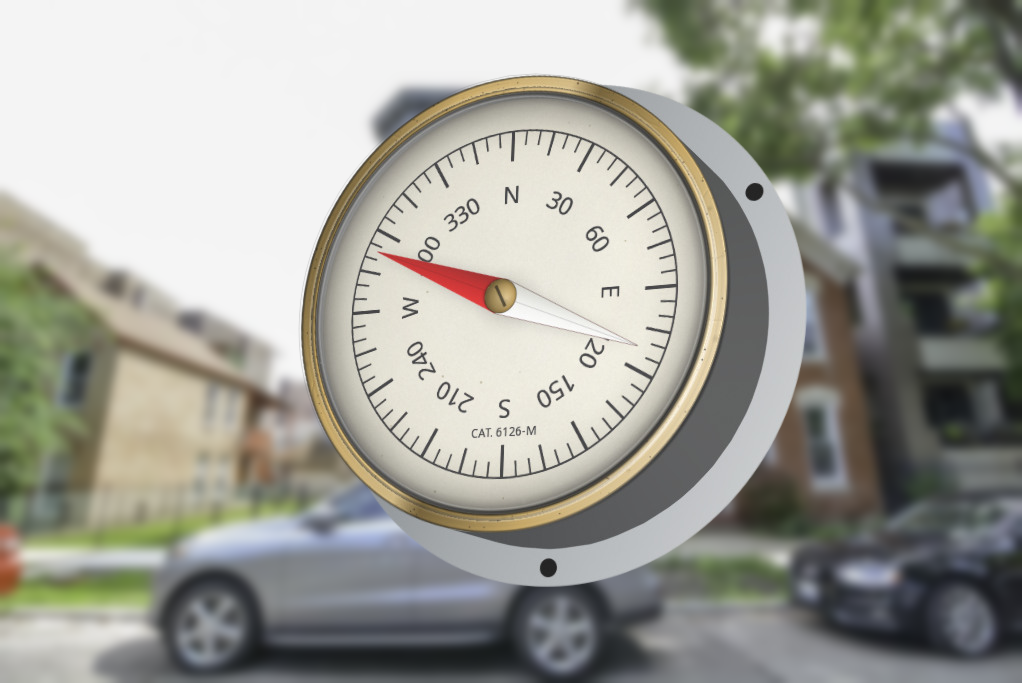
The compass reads 292.5 °
